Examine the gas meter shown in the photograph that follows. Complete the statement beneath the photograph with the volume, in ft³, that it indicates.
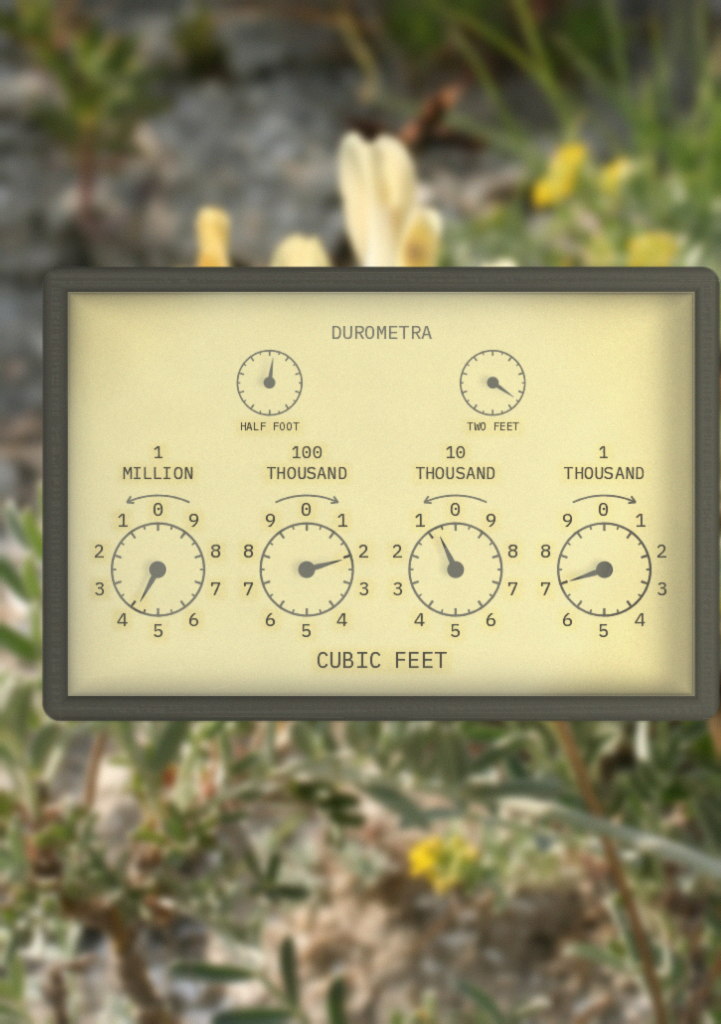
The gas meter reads 420700 ft³
